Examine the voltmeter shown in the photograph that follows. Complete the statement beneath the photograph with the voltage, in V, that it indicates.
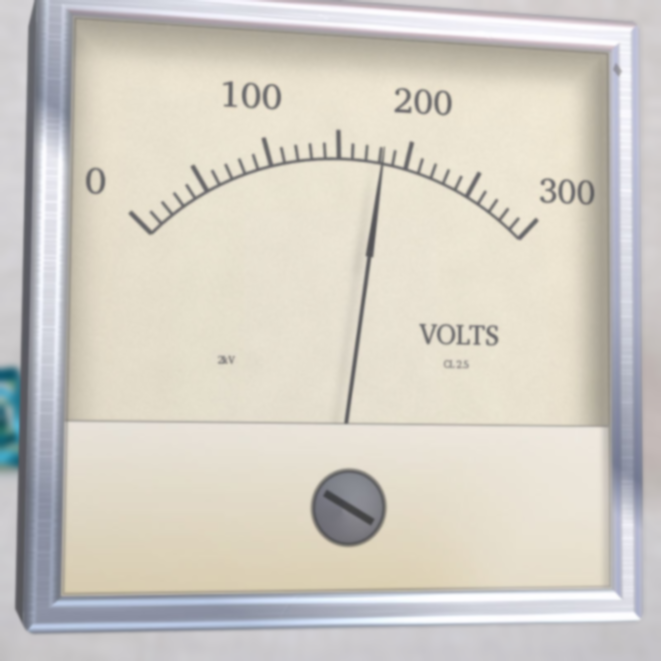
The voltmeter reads 180 V
